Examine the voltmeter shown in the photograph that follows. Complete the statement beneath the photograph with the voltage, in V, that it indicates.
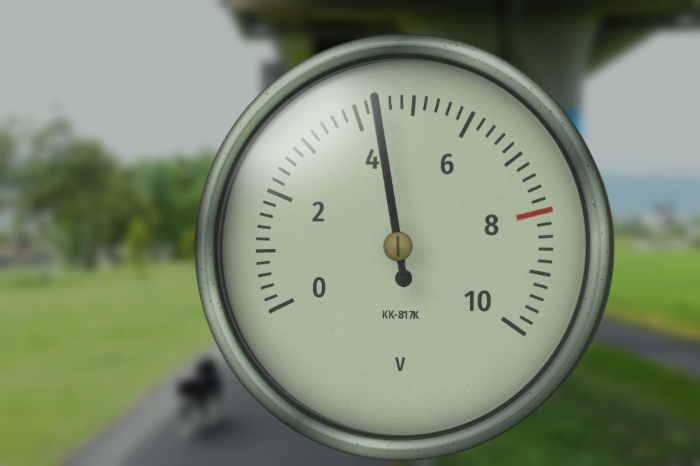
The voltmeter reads 4.4 V
